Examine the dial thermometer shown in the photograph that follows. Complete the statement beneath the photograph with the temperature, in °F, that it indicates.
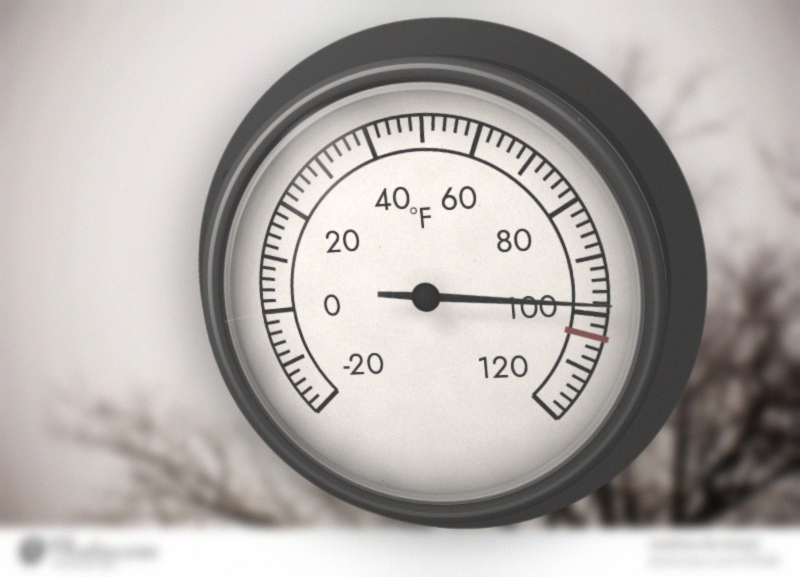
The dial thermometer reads 98 °F
